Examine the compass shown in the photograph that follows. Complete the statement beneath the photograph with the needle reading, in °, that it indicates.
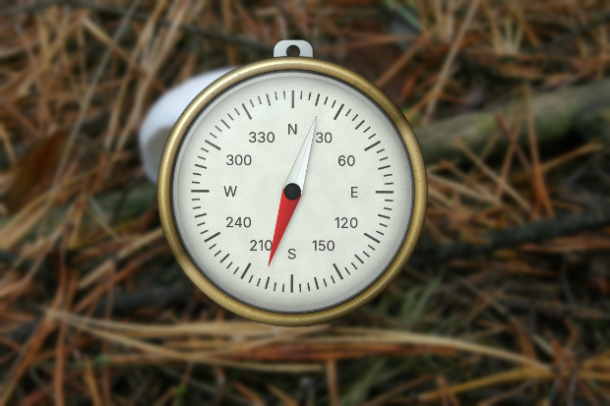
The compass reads 197.5 °
